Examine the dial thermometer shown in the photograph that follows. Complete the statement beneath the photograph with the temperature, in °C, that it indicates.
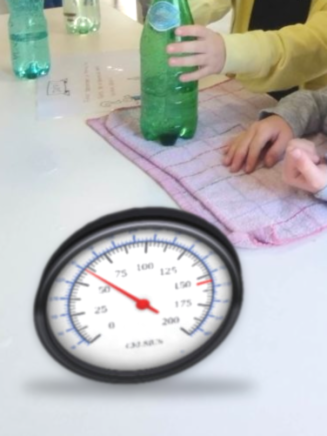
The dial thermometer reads 62.5 °C
